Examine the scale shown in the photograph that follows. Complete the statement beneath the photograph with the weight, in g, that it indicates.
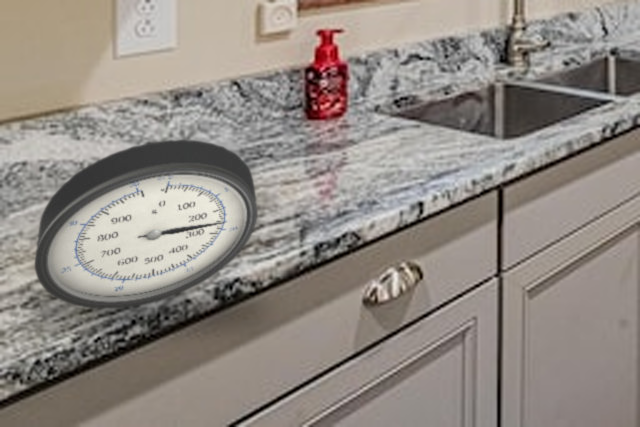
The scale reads 250 g
